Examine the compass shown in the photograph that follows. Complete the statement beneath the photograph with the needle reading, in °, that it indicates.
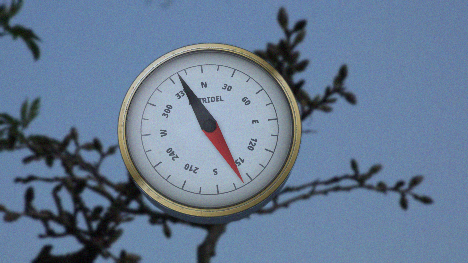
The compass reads 157.5 °
